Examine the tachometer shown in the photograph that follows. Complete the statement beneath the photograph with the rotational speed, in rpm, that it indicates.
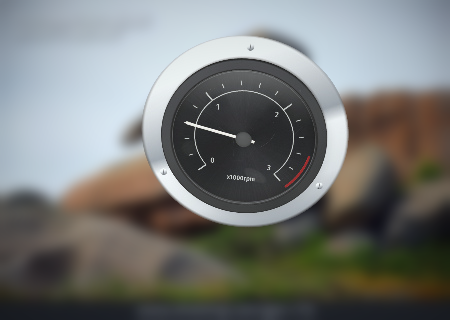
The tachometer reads 600 rpm
